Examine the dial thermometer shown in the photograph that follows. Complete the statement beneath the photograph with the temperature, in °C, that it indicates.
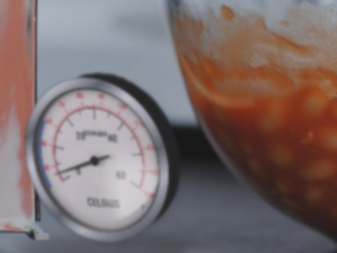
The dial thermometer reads 2.5 °C
